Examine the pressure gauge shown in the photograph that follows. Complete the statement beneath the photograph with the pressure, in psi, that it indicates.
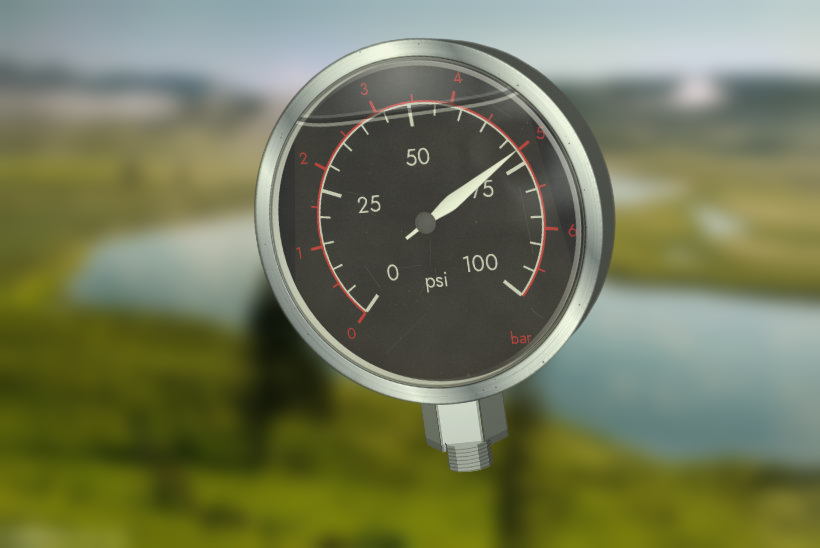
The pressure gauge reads 72.5 psi
